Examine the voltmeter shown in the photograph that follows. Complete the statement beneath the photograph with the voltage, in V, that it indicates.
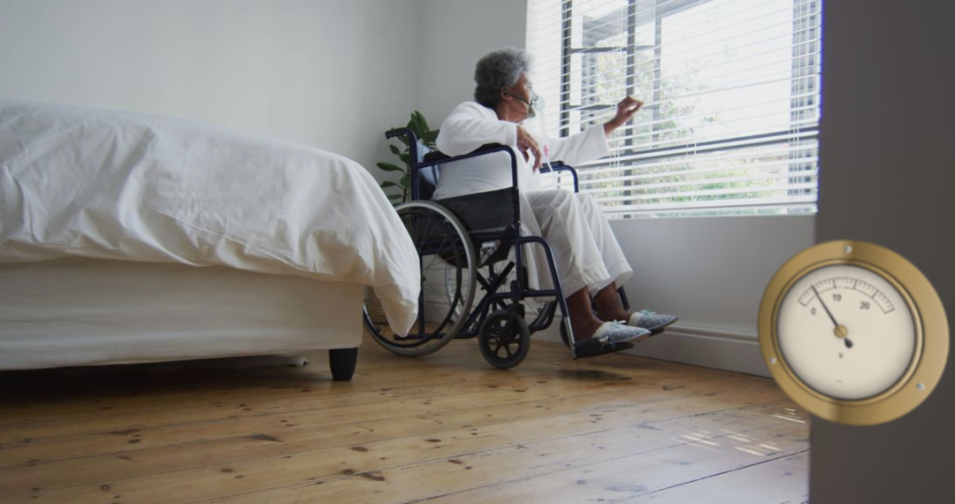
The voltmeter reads 5 V
